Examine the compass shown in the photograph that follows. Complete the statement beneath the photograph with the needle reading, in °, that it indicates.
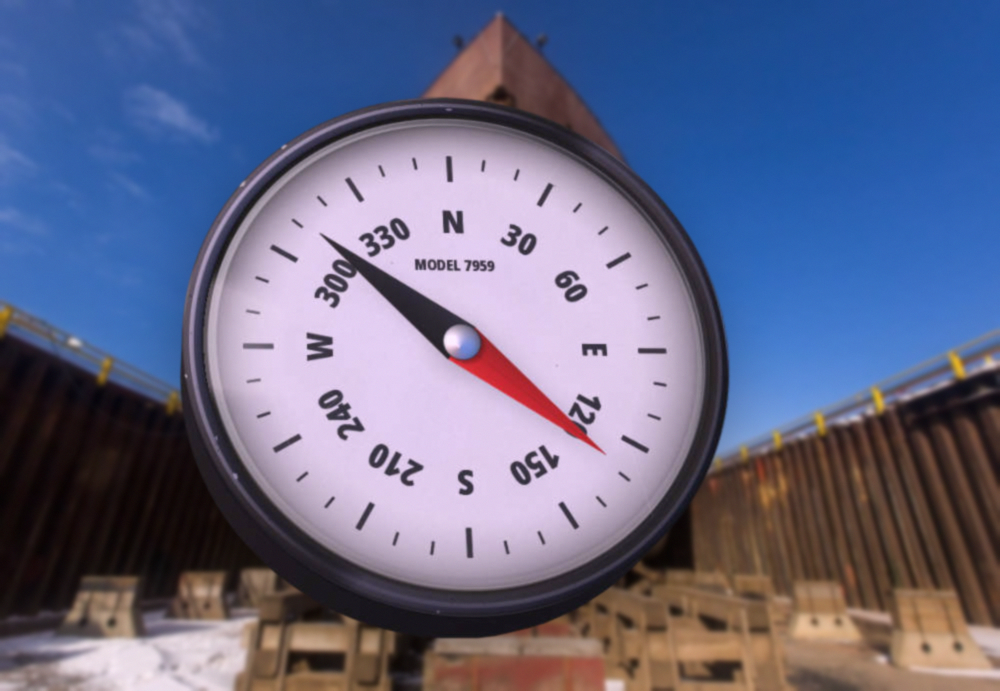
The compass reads 130 °
